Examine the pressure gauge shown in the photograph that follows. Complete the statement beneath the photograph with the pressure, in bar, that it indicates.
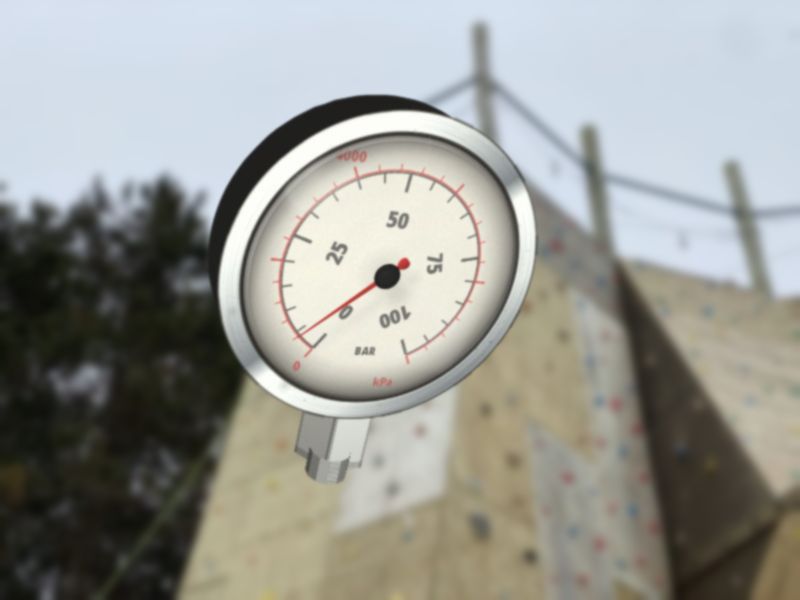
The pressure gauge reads 5 bar
